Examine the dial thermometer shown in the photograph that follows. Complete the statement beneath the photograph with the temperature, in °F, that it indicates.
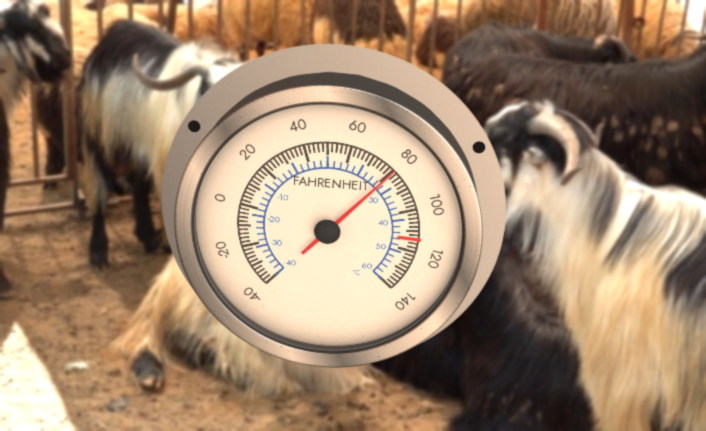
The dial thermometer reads 80 °F
